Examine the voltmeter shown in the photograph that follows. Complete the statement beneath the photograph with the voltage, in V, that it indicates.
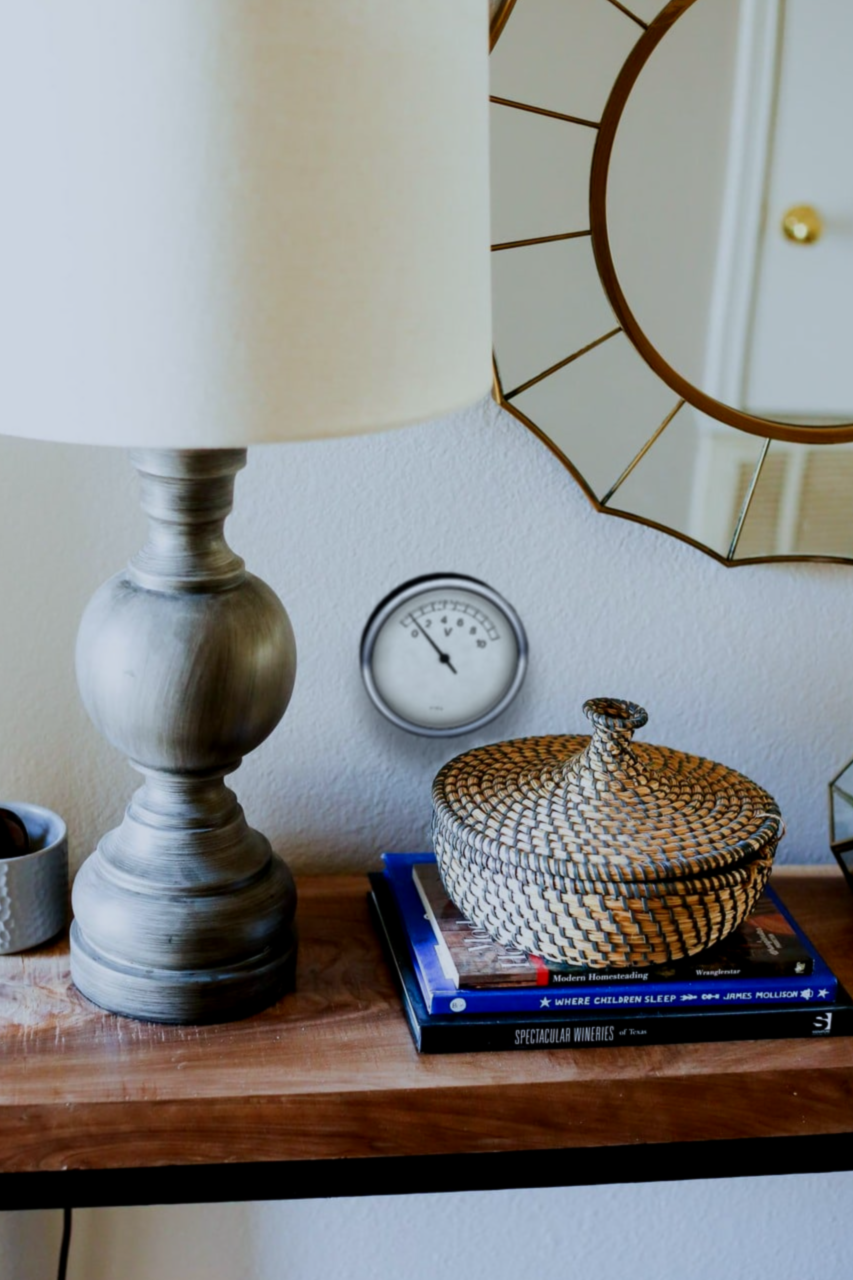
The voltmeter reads 1 V
